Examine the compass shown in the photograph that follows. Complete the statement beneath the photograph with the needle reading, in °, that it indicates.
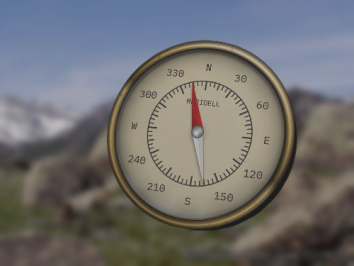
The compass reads 345 °
